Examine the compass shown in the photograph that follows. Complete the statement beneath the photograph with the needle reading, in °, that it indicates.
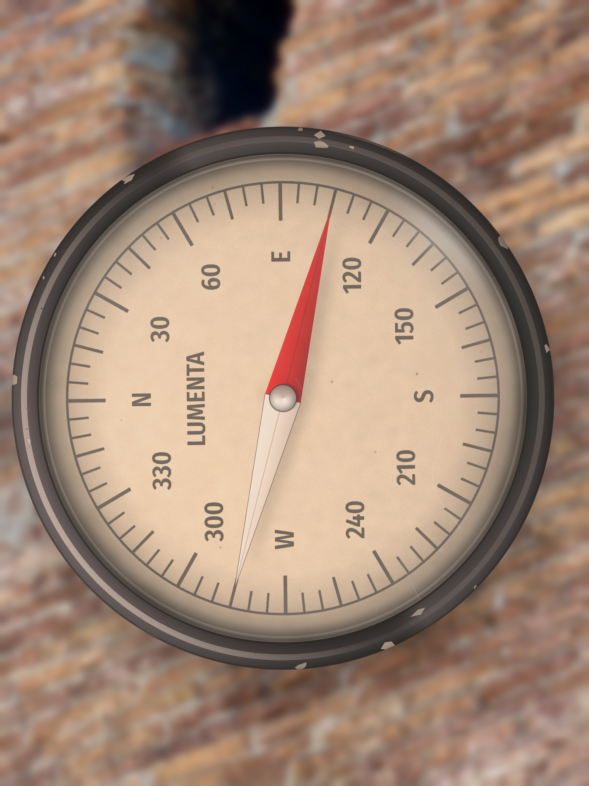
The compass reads 105 °
